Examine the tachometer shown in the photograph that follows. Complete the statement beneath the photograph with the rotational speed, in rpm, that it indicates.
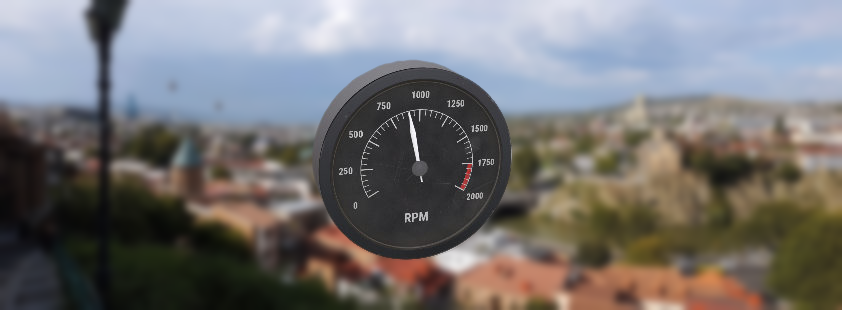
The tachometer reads 900 rpm
